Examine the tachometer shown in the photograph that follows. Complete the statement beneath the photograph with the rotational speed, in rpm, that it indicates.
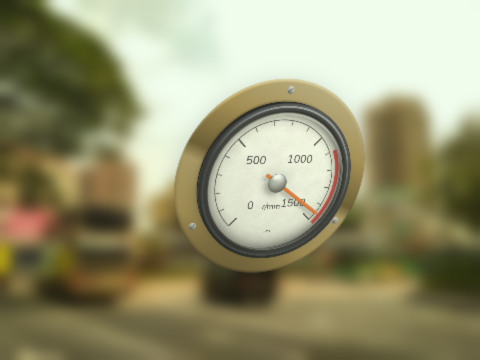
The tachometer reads 1450 rpm
